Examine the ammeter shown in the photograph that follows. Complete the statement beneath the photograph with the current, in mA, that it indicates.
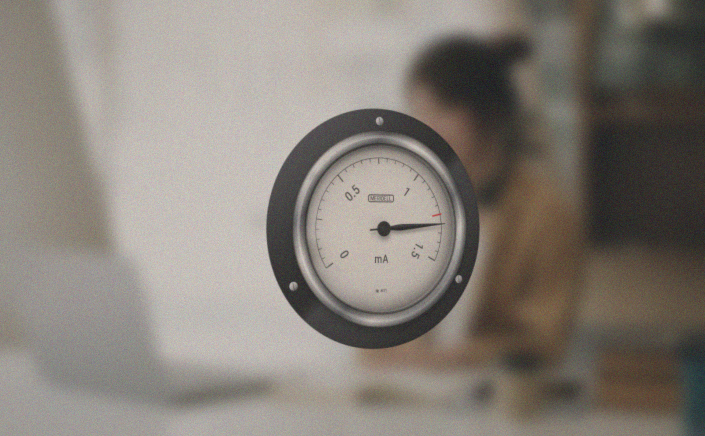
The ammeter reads 1.3 mA
